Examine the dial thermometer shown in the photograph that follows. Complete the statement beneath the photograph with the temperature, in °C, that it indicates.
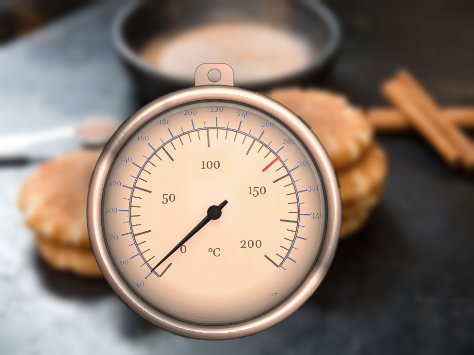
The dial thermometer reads 5 °C
